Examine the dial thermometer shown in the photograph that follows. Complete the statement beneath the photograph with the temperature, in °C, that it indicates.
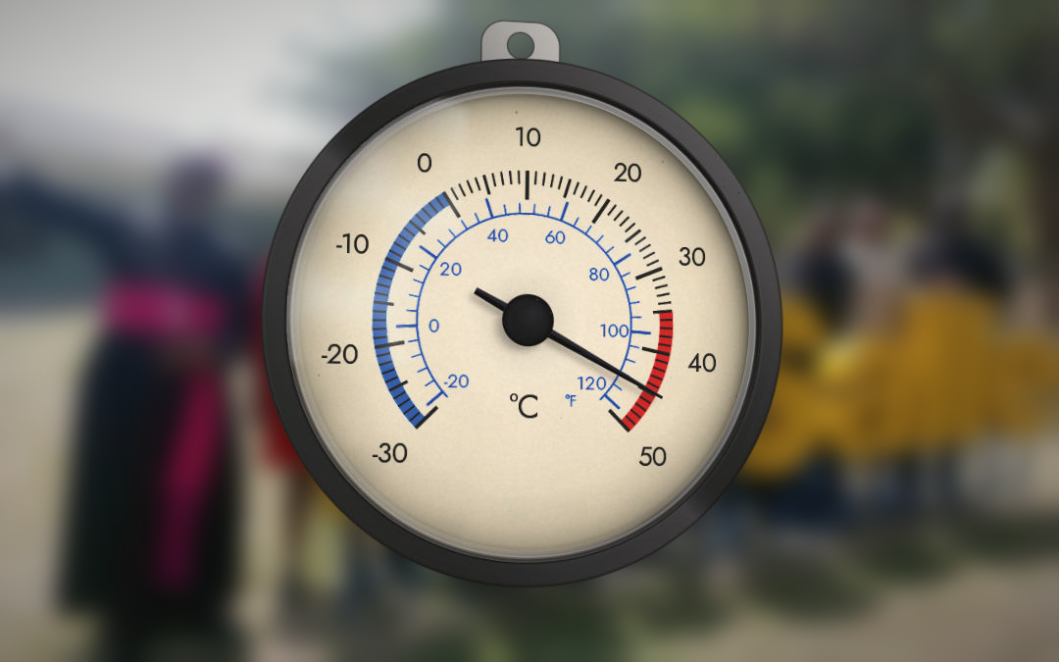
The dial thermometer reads 45 °C
